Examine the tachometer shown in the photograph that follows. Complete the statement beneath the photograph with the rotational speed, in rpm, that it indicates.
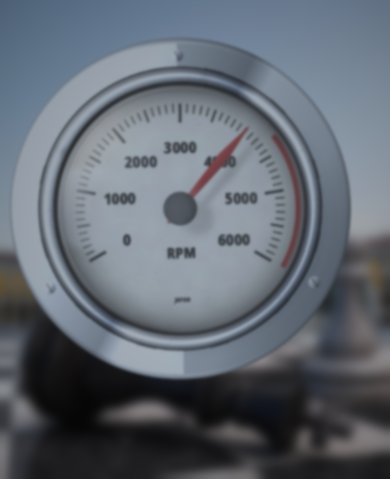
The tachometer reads 4000 rpm
